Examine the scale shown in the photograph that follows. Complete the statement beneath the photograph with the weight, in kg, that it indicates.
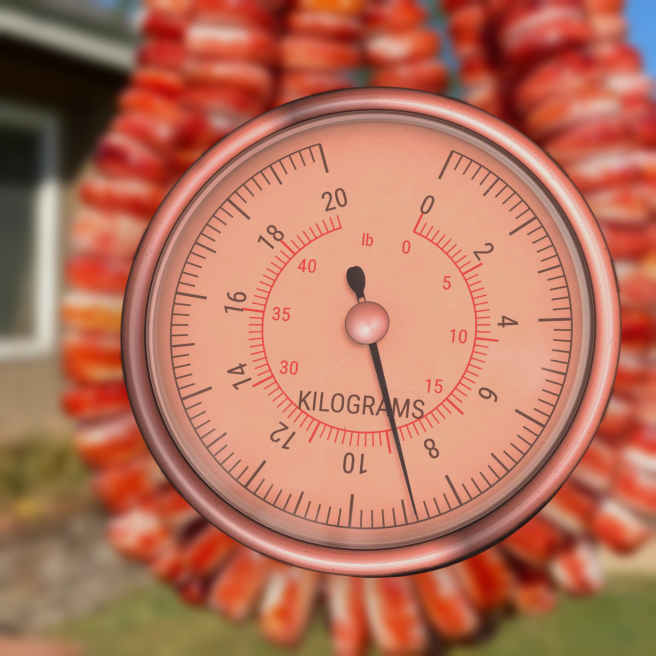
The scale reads 8.8 kg
